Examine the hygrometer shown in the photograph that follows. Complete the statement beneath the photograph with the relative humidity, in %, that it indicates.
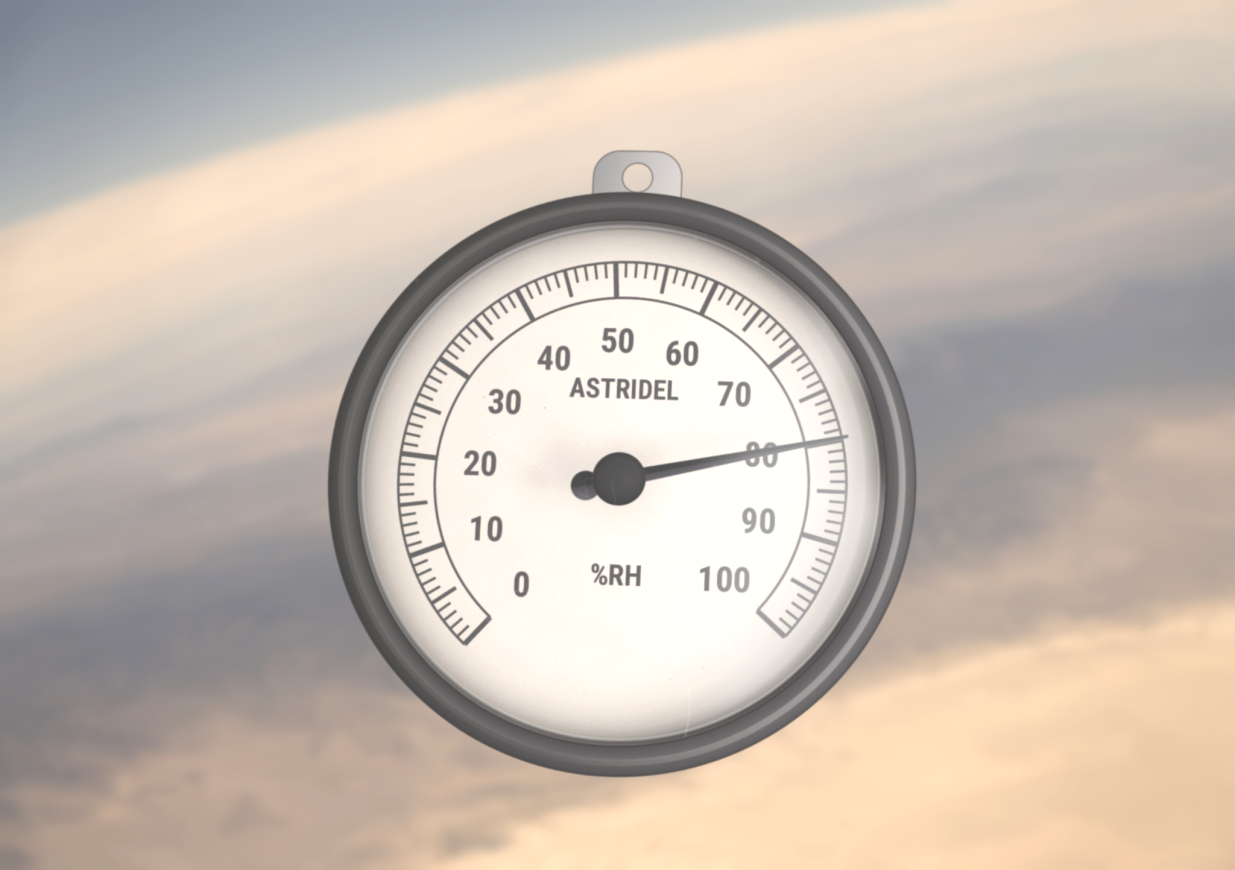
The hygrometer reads 80 %
